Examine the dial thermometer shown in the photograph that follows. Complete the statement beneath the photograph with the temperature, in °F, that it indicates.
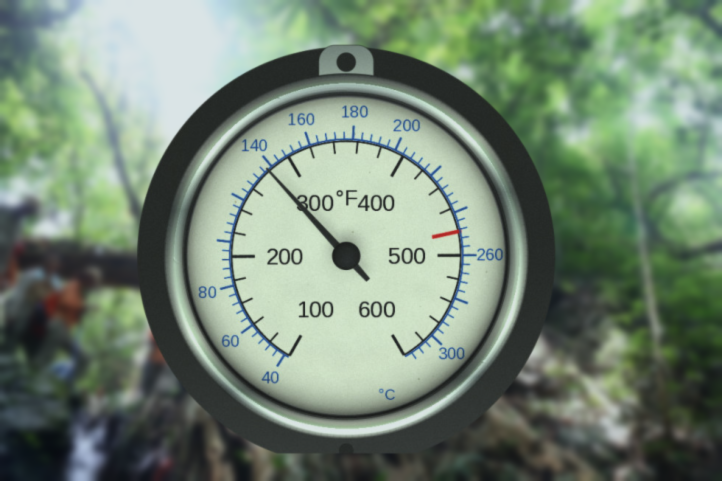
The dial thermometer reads 280 °F
